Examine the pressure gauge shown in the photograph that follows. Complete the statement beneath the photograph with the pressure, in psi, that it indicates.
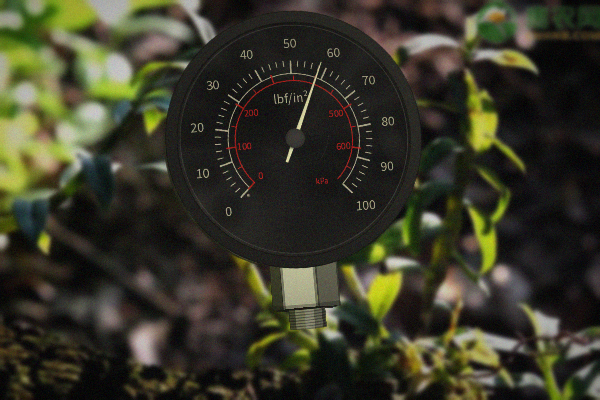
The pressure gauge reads 58 psi
